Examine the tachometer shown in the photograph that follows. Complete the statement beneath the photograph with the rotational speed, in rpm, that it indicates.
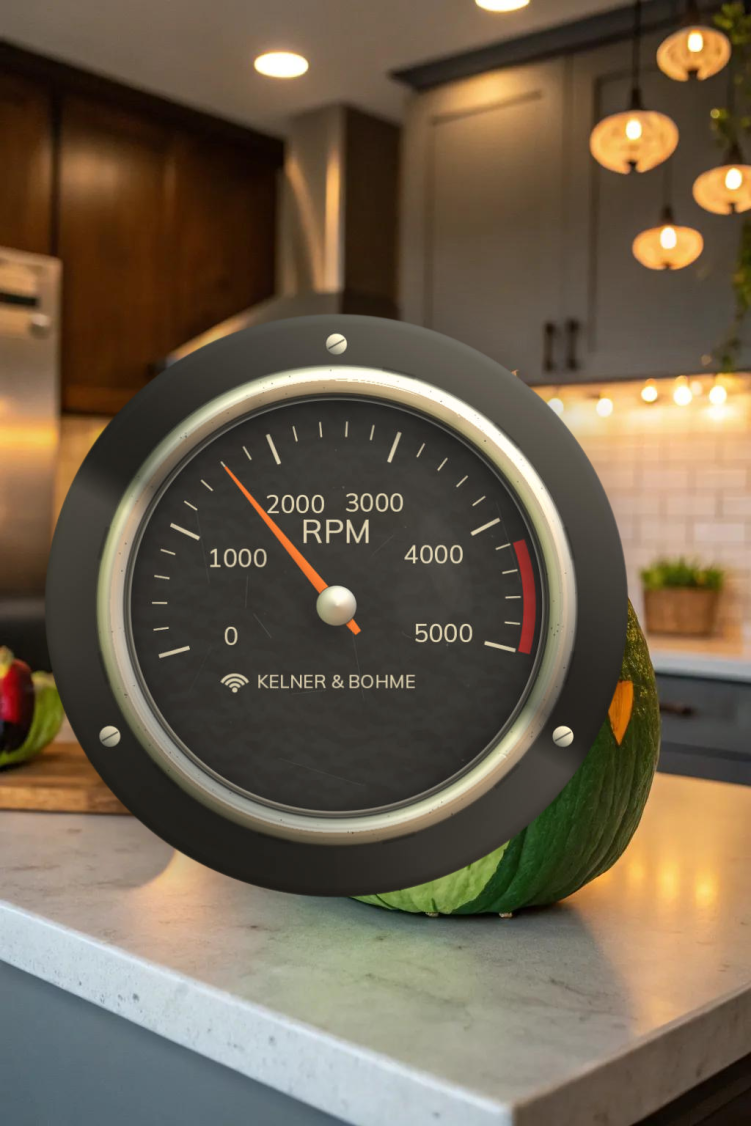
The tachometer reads 1600 rpm
